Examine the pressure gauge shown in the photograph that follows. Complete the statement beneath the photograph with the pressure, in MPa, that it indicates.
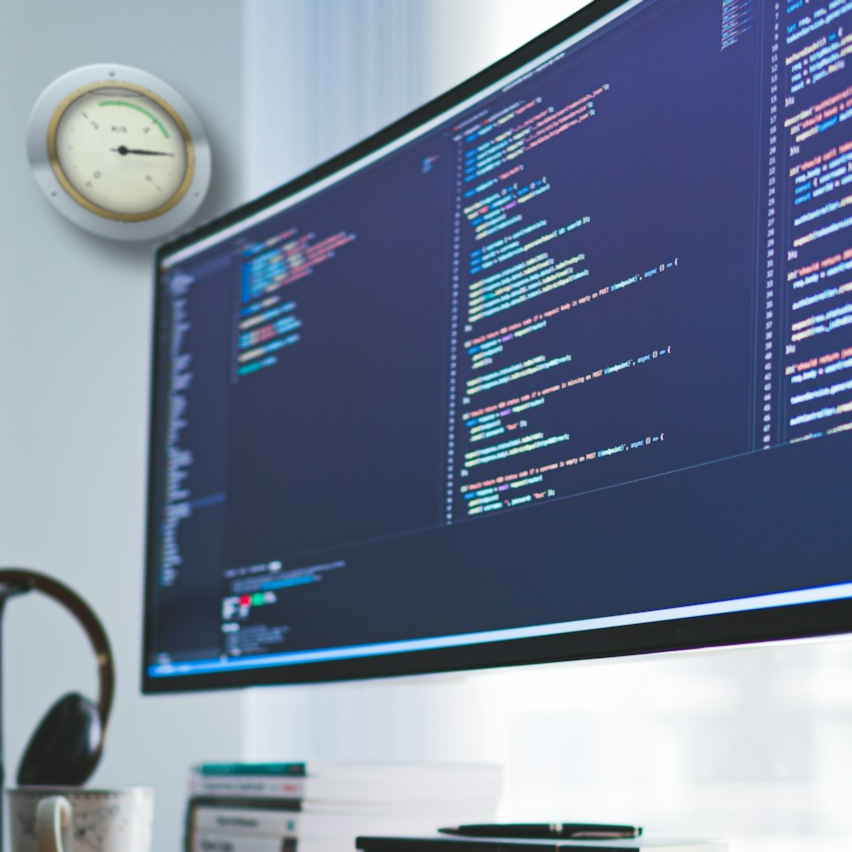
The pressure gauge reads 5 MPa
